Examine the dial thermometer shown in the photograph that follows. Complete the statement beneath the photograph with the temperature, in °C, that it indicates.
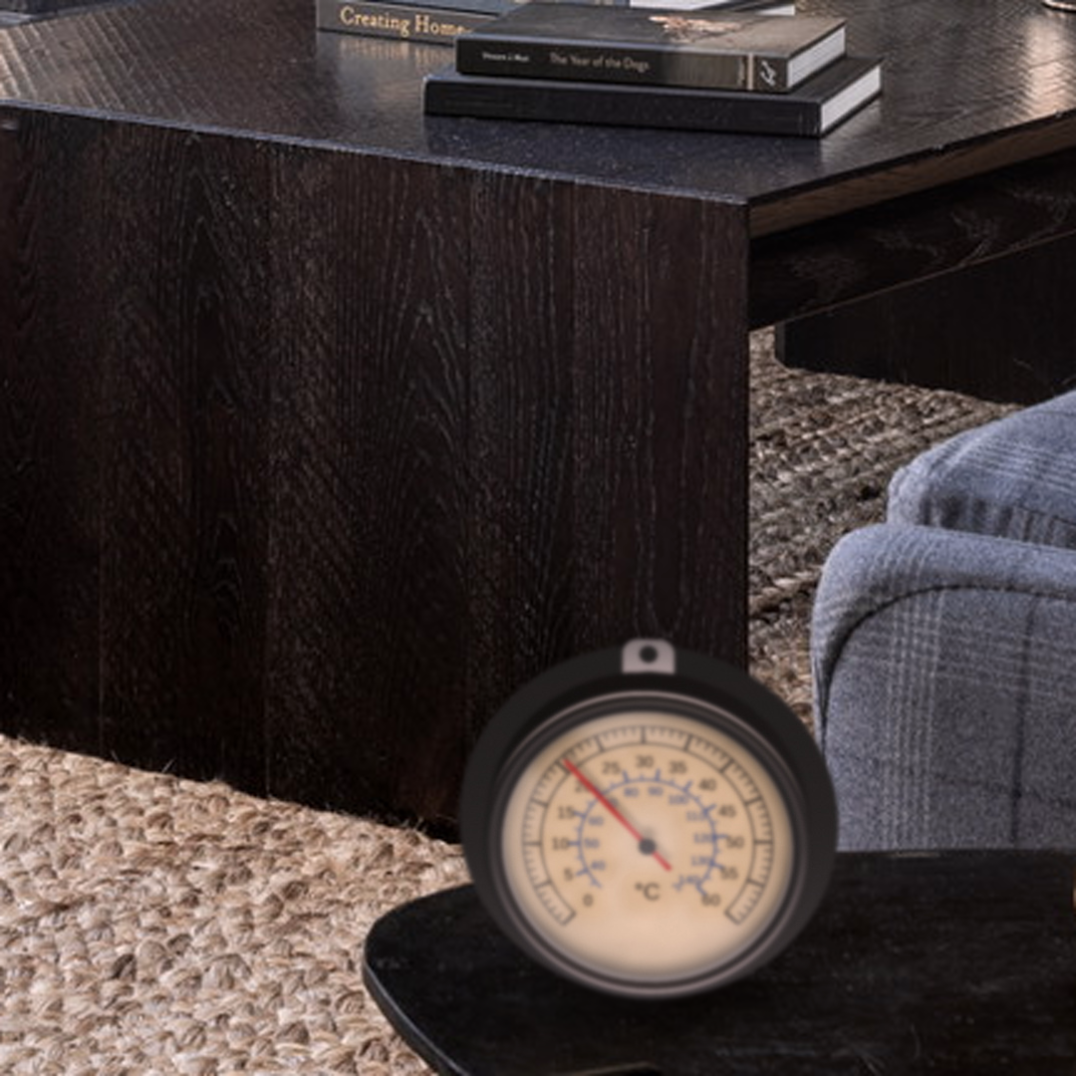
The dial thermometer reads 21 °C
